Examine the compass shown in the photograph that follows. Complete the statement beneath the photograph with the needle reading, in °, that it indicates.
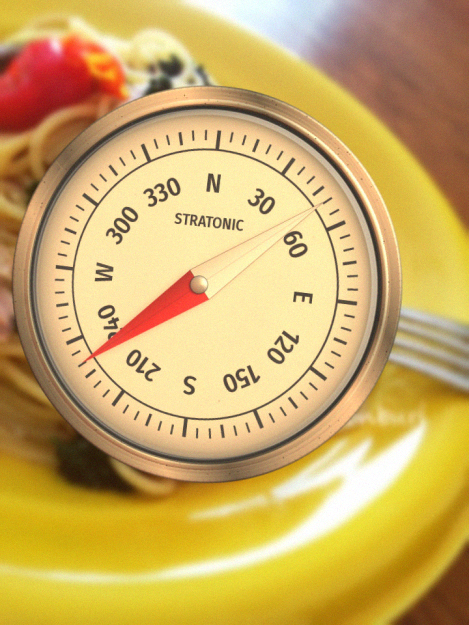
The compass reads 230 °
